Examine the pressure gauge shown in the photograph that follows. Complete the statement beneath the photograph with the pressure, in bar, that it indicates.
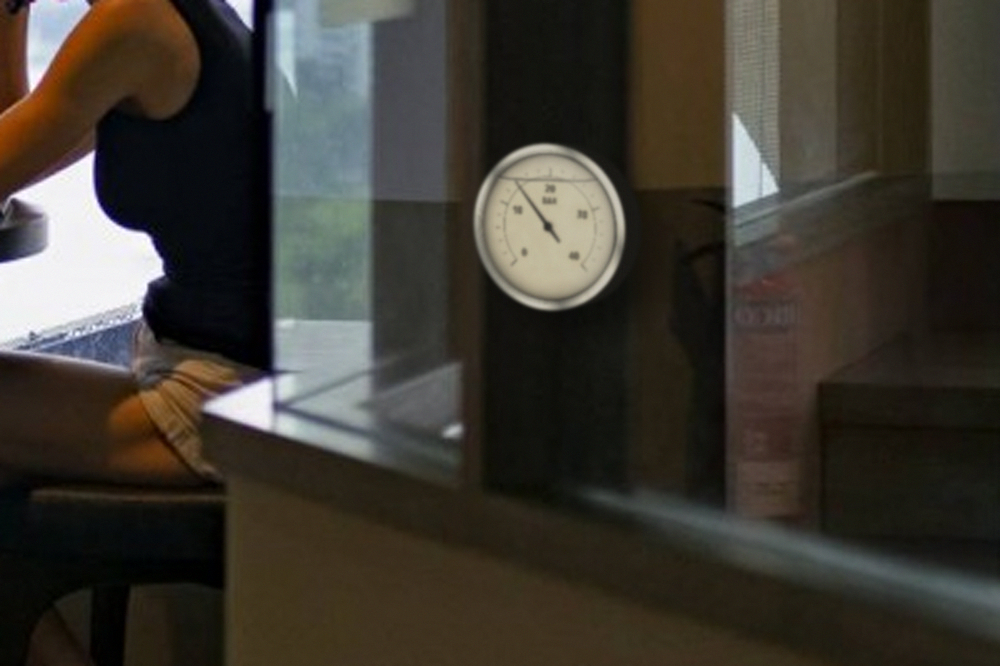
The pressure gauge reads 14 bar
